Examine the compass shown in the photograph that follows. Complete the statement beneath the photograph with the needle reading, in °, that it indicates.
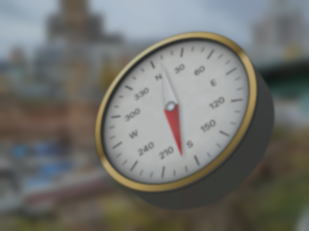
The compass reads 190 °
